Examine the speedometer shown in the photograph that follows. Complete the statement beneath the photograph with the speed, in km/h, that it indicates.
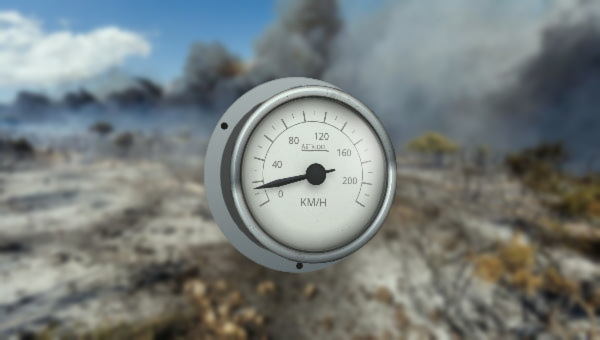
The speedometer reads 15 km/h
